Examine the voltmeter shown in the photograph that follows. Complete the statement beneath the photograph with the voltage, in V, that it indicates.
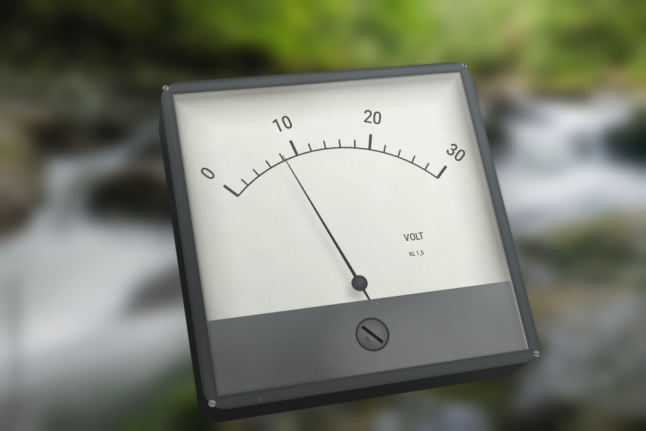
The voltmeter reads 8 V
